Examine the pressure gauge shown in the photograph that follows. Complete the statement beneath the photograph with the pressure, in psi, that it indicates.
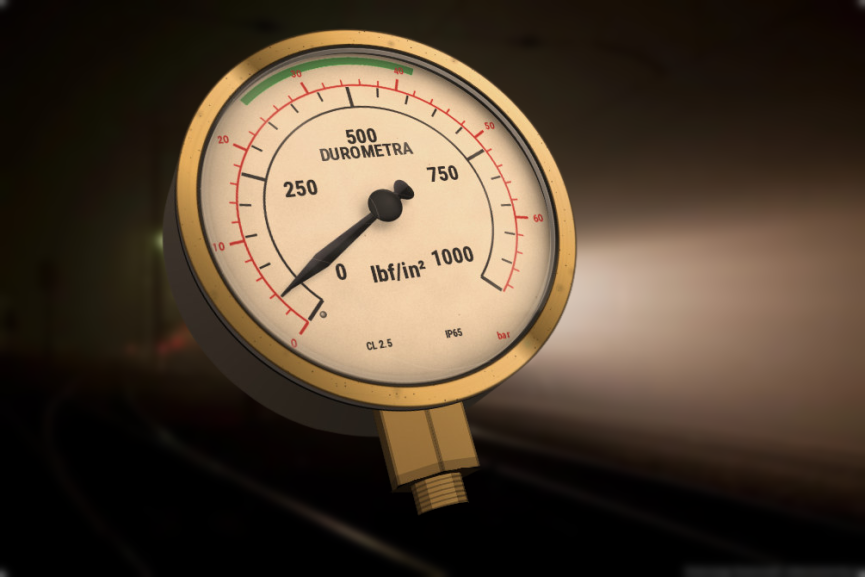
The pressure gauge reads 50 psi
